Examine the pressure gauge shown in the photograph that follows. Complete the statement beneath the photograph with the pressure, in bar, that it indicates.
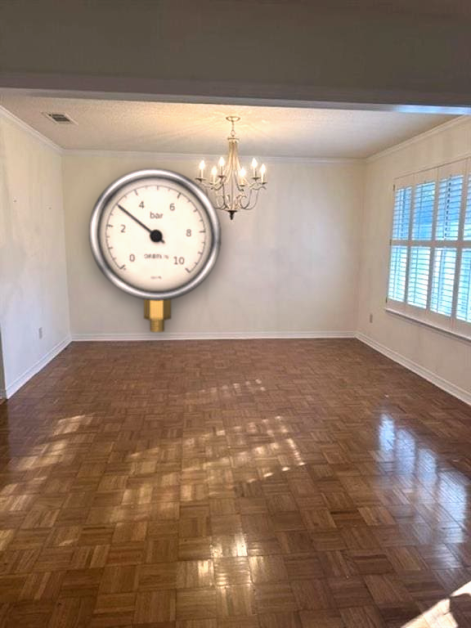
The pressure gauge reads 3 bar
